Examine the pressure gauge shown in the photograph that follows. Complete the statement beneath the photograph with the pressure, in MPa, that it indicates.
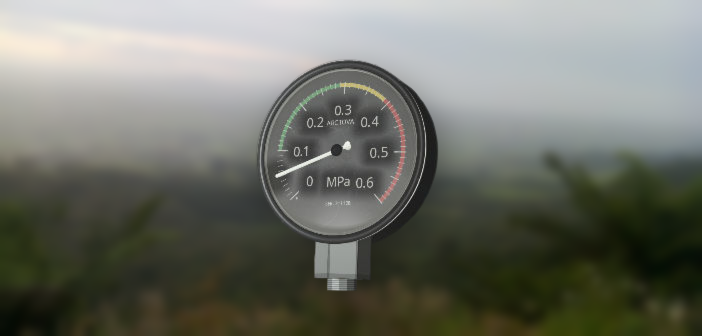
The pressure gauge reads 0.05 MPa
